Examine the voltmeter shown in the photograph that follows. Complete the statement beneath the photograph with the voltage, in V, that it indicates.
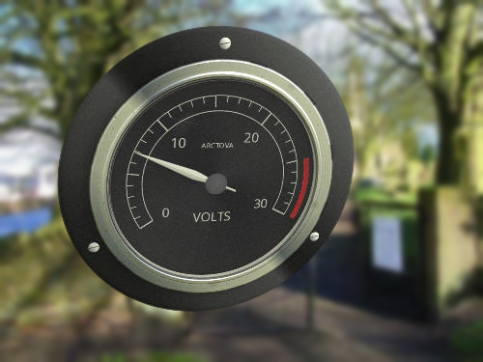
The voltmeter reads 7 V
